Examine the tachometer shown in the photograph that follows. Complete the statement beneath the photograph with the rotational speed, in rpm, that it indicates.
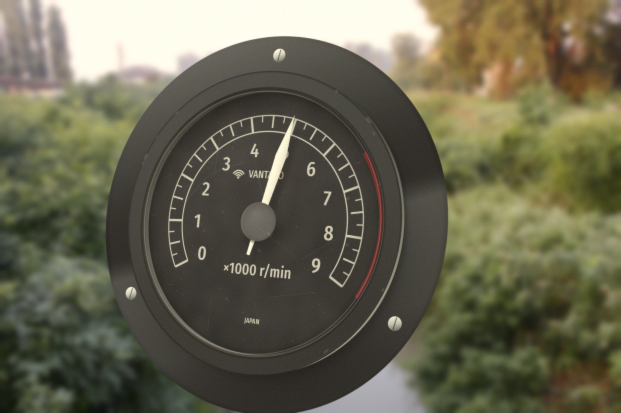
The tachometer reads 5000 rpm
